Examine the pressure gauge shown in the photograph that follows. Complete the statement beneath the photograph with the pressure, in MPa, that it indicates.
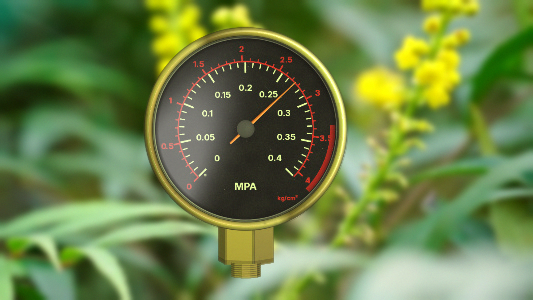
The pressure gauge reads 0.27 MPa
